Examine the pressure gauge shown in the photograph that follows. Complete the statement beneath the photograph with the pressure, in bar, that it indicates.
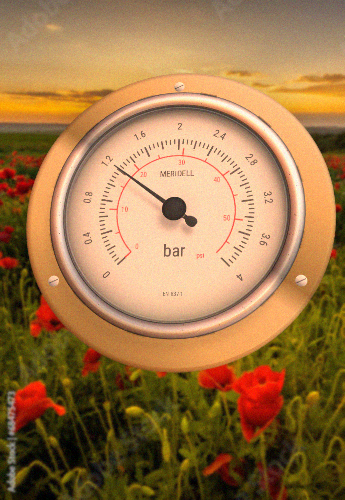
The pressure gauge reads 1.2 bar
